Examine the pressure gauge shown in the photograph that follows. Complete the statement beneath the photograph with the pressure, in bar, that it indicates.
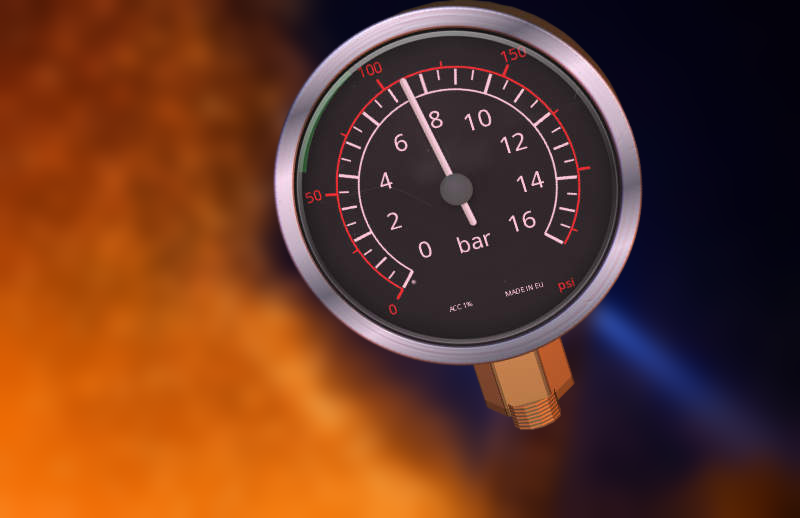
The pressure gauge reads 7.5 bar
